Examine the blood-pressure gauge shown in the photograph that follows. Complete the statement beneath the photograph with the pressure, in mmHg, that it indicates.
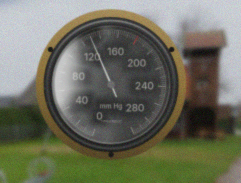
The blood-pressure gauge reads 130 mmHg
